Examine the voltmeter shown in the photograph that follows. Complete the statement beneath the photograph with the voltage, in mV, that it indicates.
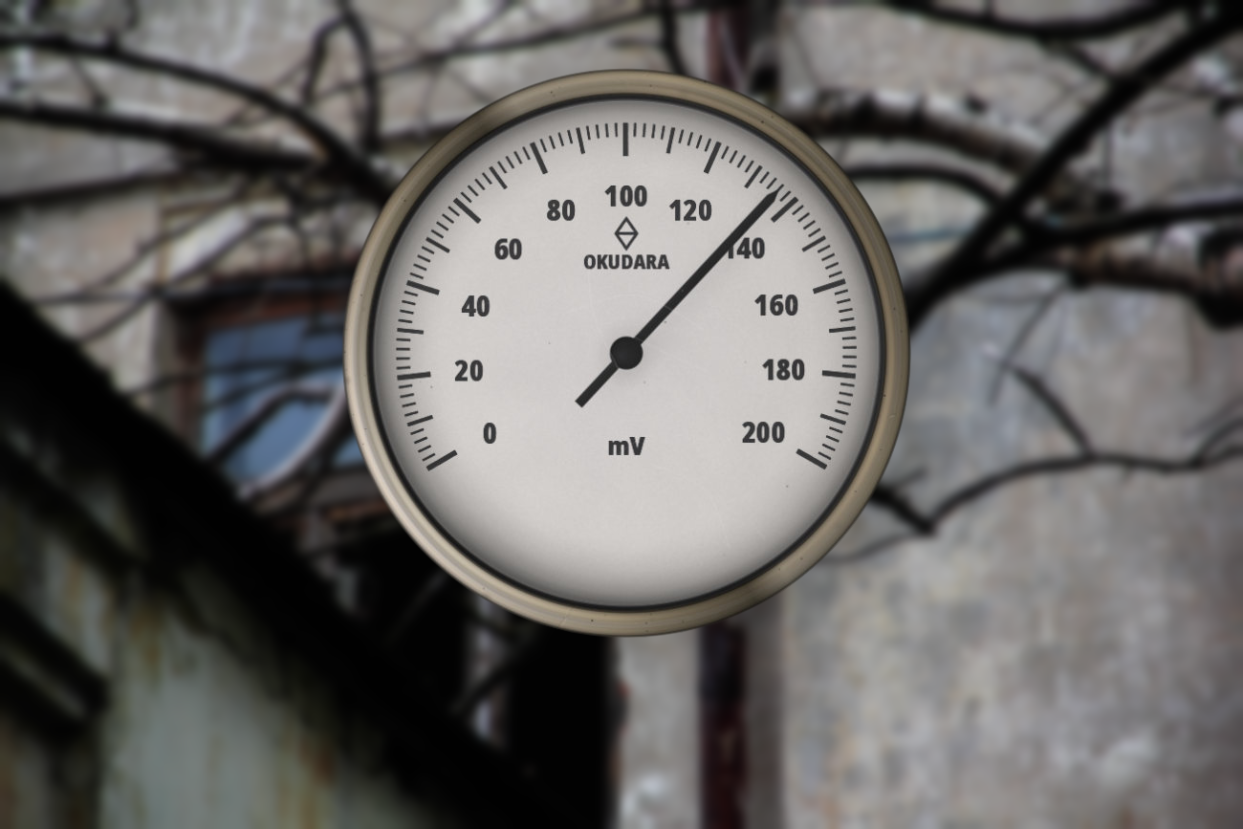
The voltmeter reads 136 mV
